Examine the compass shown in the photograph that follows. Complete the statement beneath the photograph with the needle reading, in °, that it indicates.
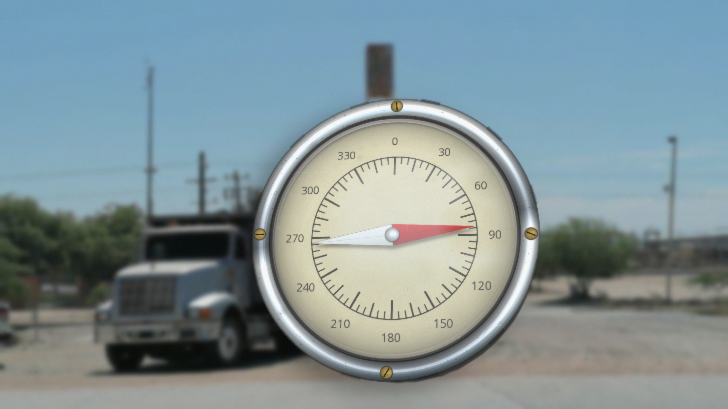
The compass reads 85 °
